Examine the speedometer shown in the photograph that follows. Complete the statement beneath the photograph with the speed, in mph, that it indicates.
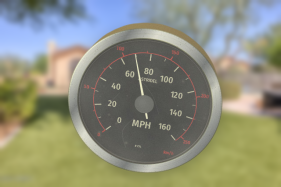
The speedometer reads 70 mph
